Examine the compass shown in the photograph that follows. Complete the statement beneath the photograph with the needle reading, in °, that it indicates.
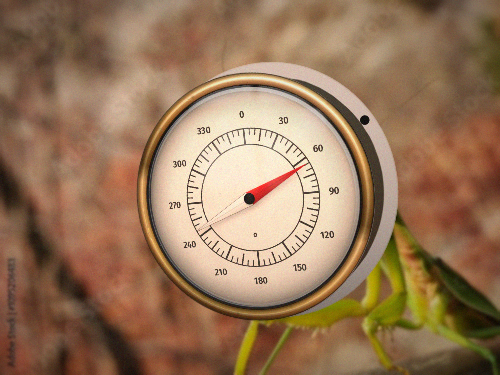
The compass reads 65 °
